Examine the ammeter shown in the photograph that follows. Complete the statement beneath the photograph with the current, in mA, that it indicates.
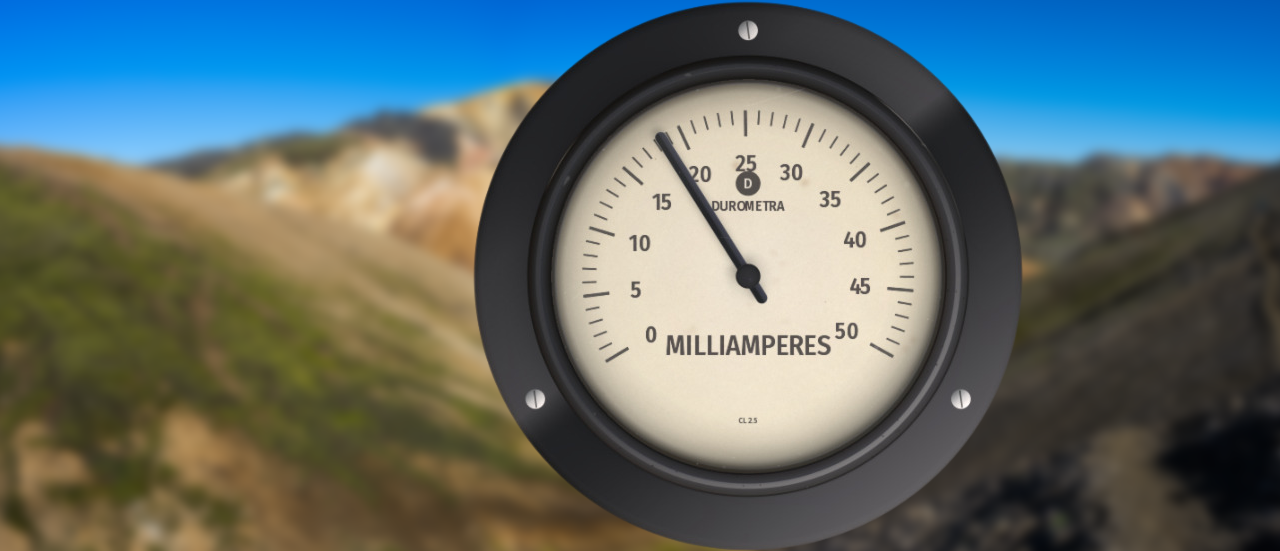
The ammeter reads 18.5 mA
